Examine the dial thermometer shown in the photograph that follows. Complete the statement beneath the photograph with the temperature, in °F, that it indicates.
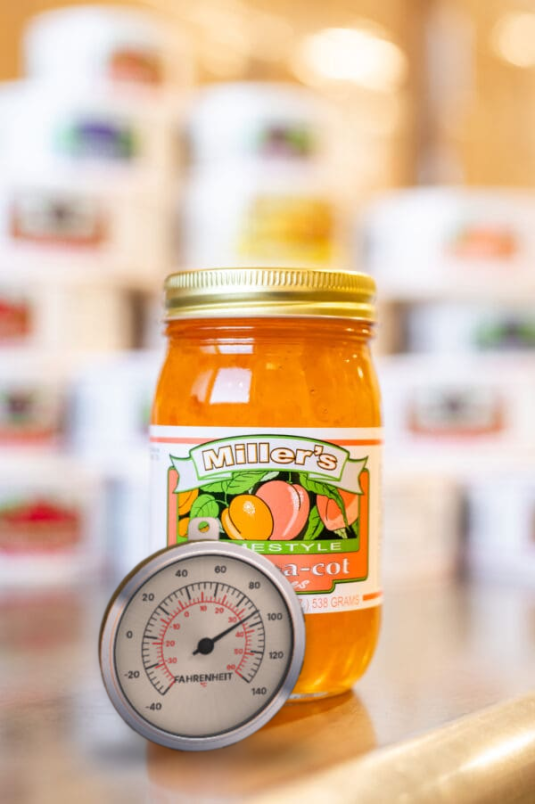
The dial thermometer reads 92 °F
